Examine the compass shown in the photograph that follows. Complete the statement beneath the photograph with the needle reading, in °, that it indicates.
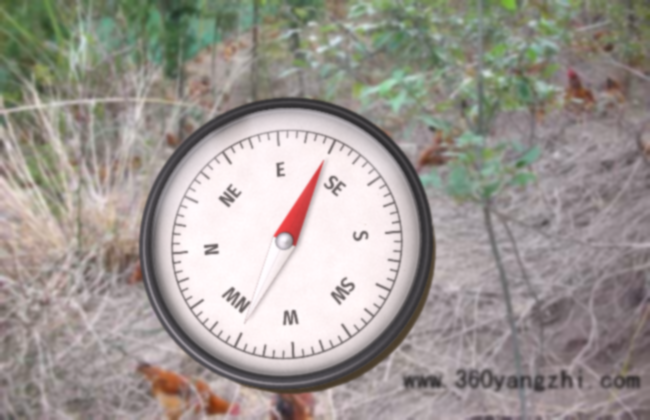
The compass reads 120 °
